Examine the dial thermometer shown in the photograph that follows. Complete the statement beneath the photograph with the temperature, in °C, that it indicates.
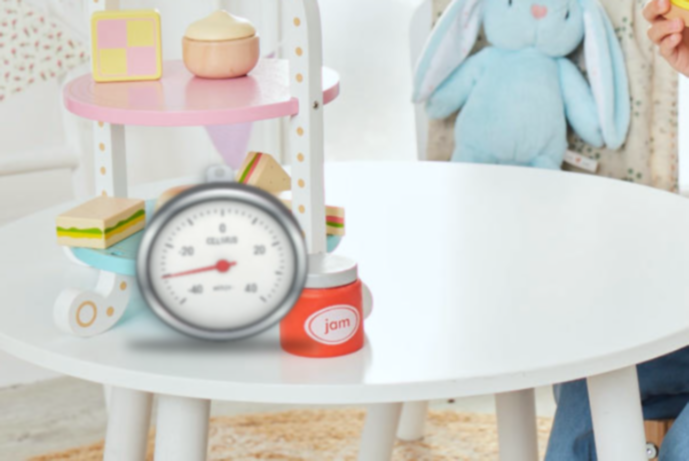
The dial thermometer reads -30 °C
